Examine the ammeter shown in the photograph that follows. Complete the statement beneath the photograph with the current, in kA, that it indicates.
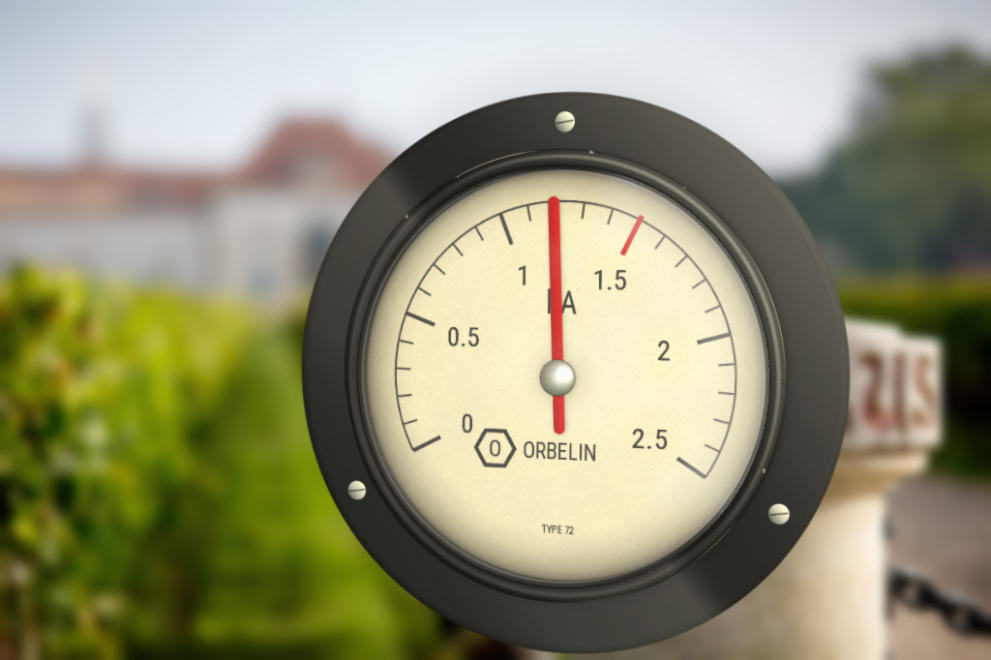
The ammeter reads 1.2 kA
